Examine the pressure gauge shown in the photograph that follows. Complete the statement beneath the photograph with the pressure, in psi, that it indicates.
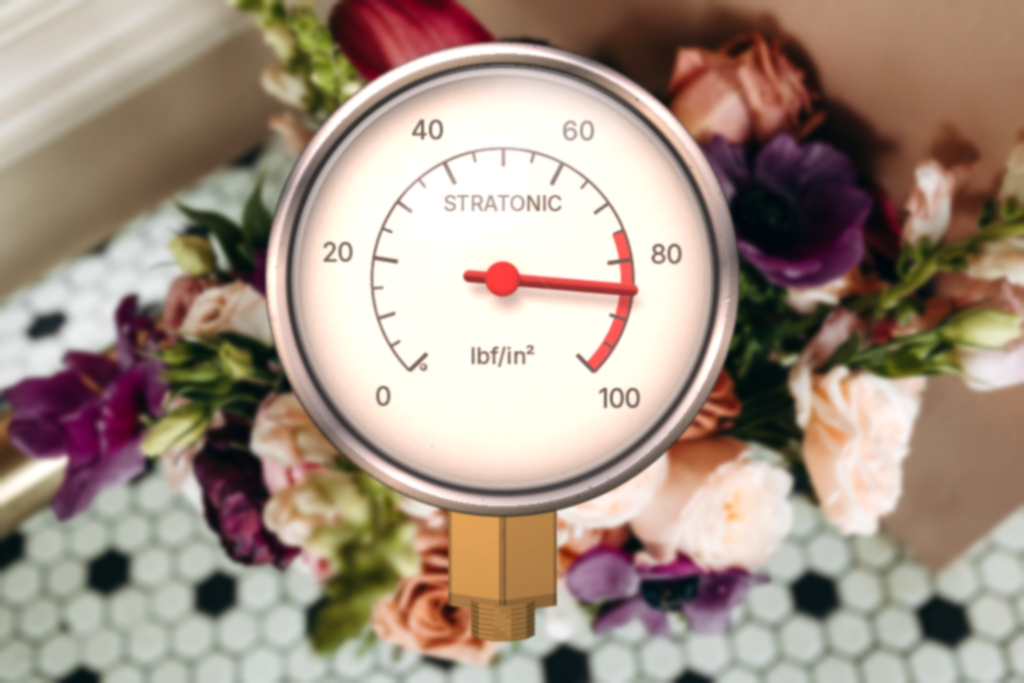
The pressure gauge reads 85 psi
